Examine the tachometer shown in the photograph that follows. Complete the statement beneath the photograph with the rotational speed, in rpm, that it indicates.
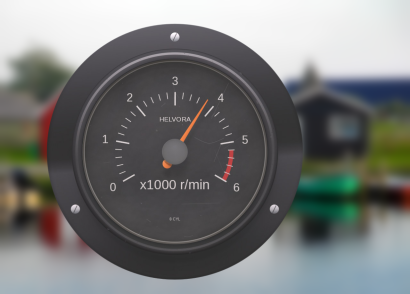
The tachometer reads 3800 rpm
